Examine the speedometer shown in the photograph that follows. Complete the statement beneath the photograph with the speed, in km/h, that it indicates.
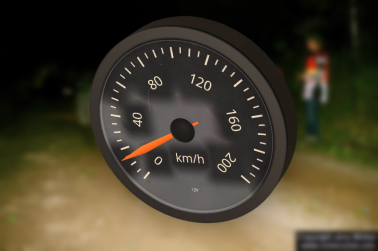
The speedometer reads 15 km/h
